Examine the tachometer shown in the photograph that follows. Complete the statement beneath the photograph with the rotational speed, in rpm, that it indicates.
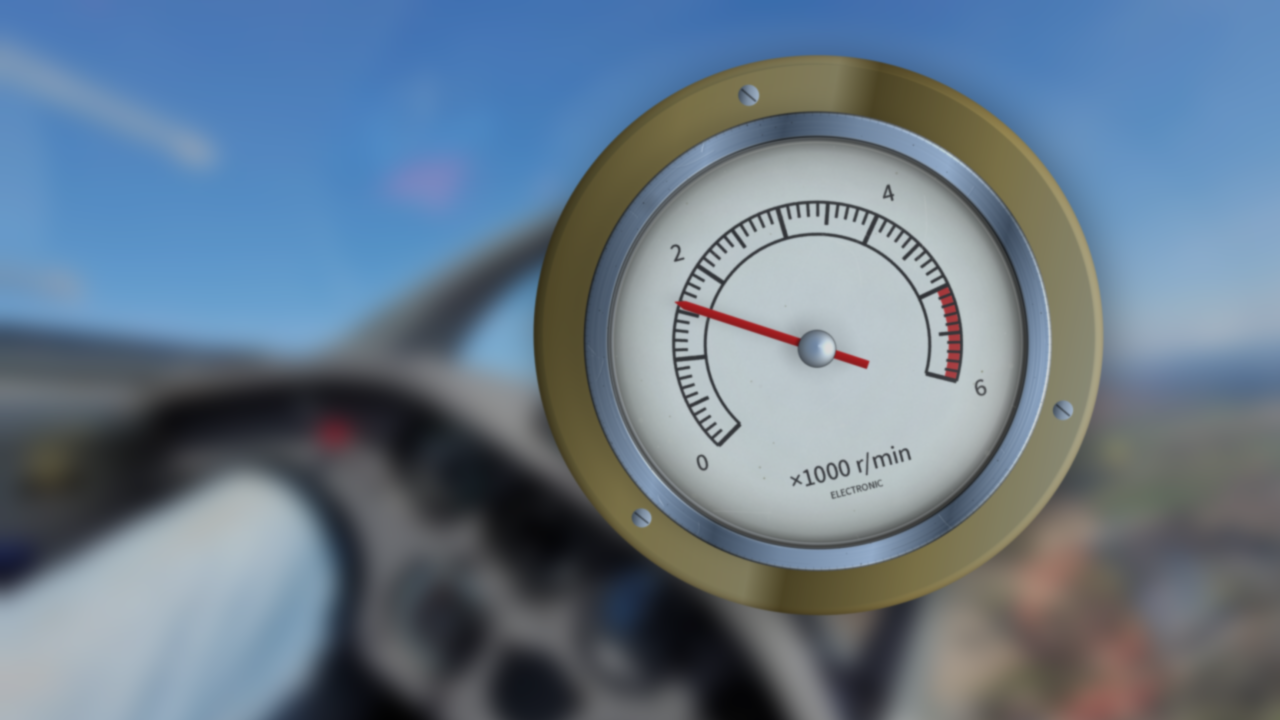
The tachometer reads 1600 rpm
